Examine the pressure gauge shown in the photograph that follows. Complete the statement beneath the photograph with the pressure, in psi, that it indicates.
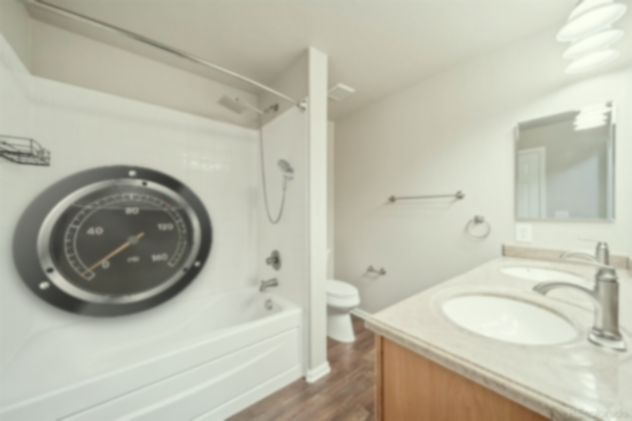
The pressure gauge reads 5 psi
